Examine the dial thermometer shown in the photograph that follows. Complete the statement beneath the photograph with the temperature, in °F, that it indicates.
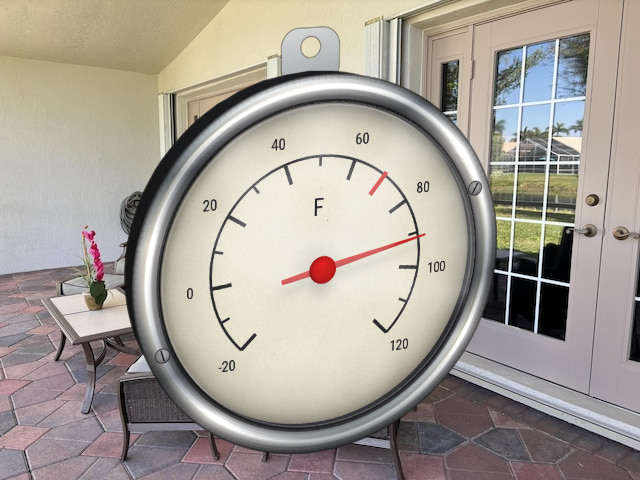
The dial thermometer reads 90 °F
